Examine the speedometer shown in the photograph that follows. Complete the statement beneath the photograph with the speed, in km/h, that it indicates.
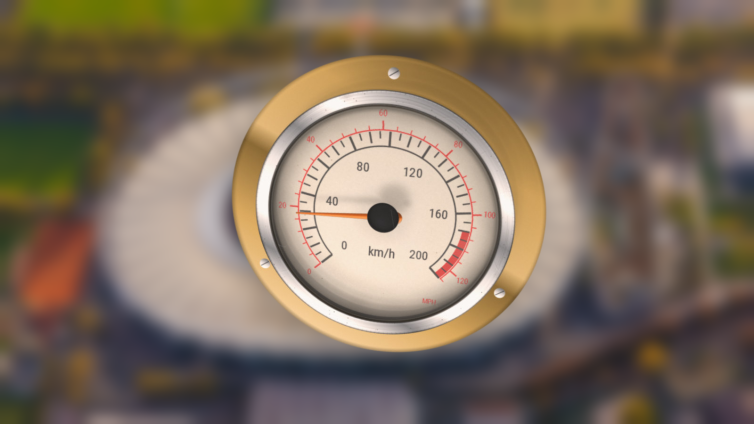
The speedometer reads 30 km/h
